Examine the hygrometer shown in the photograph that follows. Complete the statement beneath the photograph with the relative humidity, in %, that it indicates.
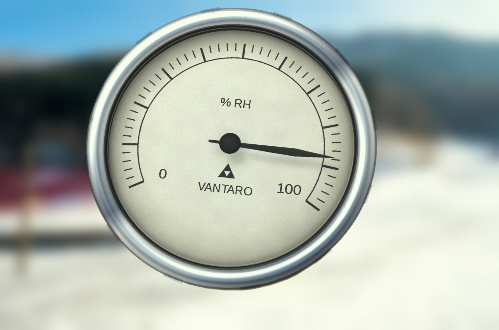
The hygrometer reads 88 %
